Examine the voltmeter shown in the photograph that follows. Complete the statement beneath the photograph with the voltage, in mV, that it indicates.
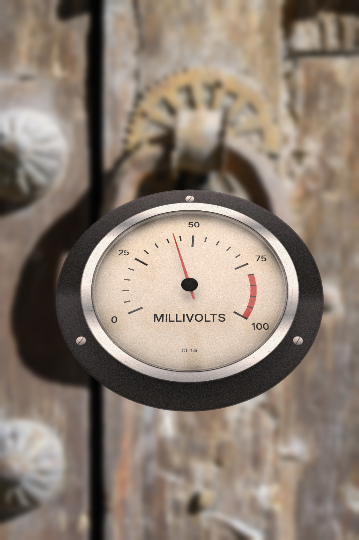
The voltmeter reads 42.5 mV
